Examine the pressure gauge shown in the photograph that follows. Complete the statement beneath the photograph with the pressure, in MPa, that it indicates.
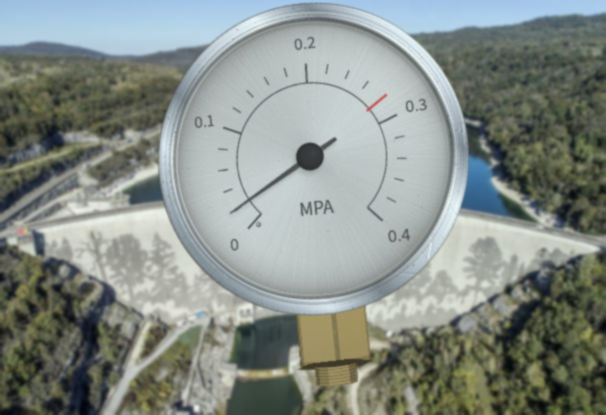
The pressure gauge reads 0.02 MPa
